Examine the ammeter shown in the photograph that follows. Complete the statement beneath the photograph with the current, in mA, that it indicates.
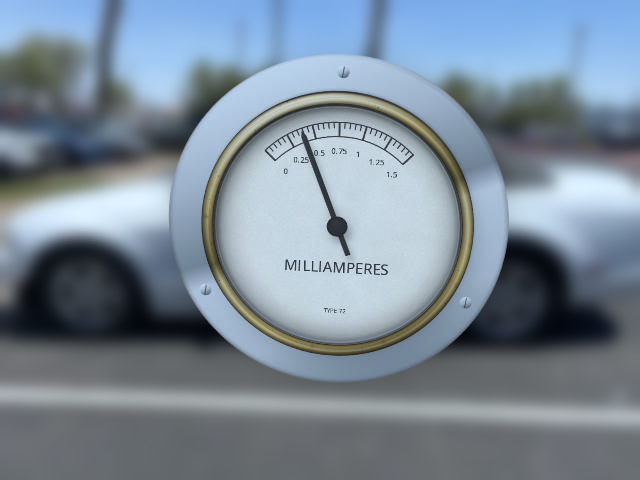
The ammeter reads 0.4 mA
